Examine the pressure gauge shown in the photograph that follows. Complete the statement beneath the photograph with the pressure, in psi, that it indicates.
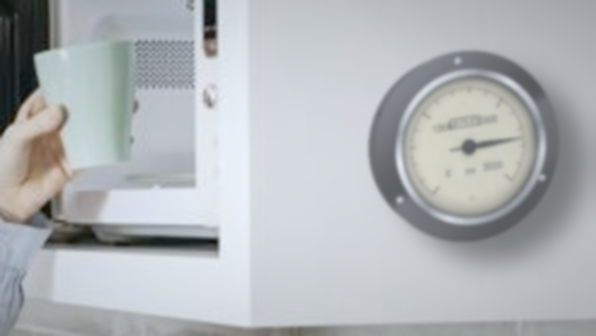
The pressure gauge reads 2500 psi
